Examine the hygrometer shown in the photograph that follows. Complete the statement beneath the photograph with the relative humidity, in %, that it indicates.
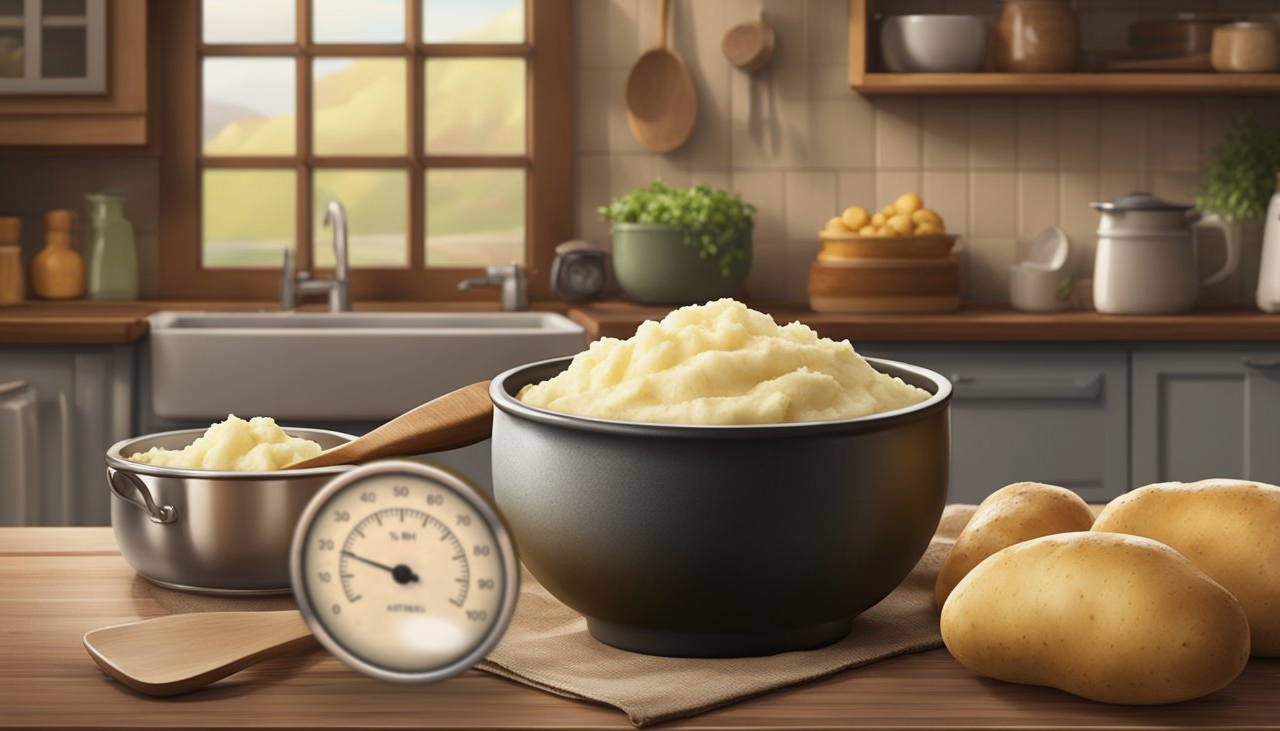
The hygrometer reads 20 %
